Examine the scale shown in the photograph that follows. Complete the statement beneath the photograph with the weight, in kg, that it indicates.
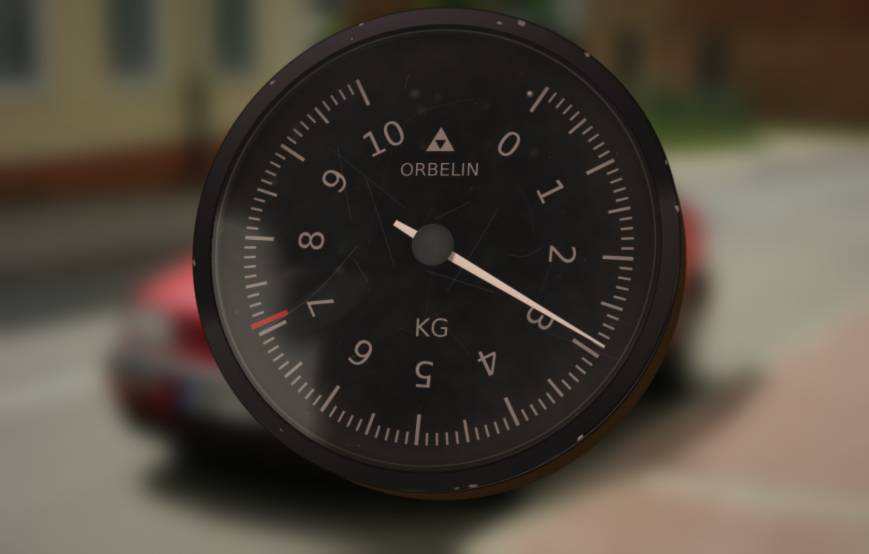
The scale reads 2.9 kg
